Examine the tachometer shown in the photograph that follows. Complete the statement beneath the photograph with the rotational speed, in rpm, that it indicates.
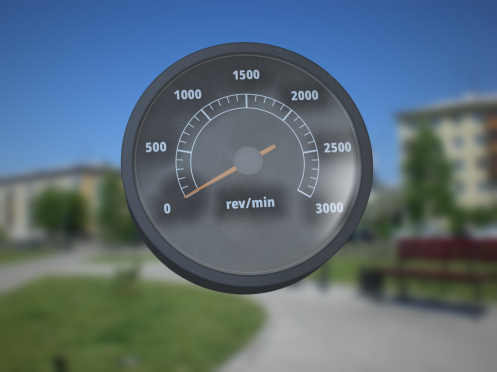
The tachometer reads 0 rpm
